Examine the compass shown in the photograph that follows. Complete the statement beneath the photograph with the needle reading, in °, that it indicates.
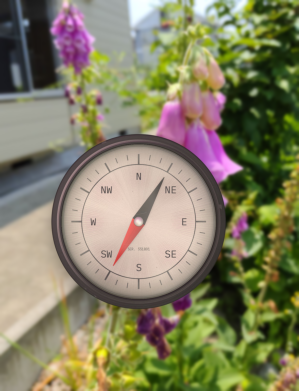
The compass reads 210 °
